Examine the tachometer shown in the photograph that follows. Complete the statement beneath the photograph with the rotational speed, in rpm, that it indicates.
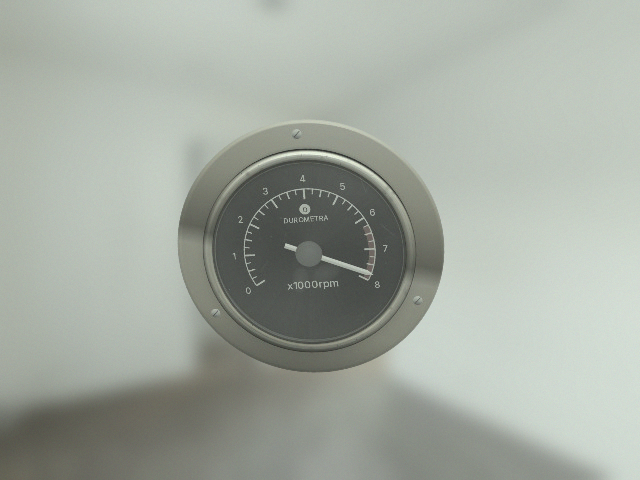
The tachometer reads 7750 rpm
